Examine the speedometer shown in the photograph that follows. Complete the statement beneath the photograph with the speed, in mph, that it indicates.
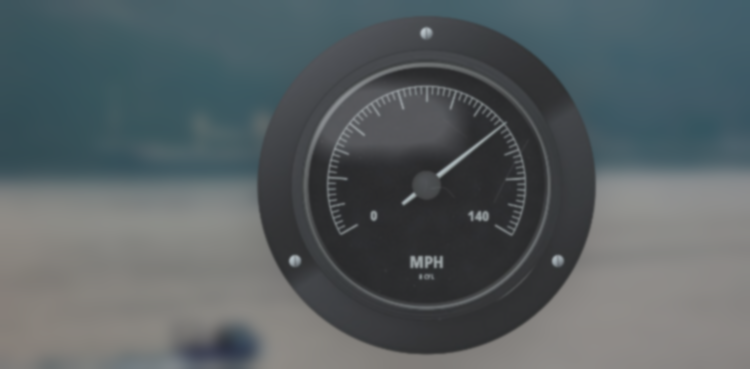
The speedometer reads 100 mph
